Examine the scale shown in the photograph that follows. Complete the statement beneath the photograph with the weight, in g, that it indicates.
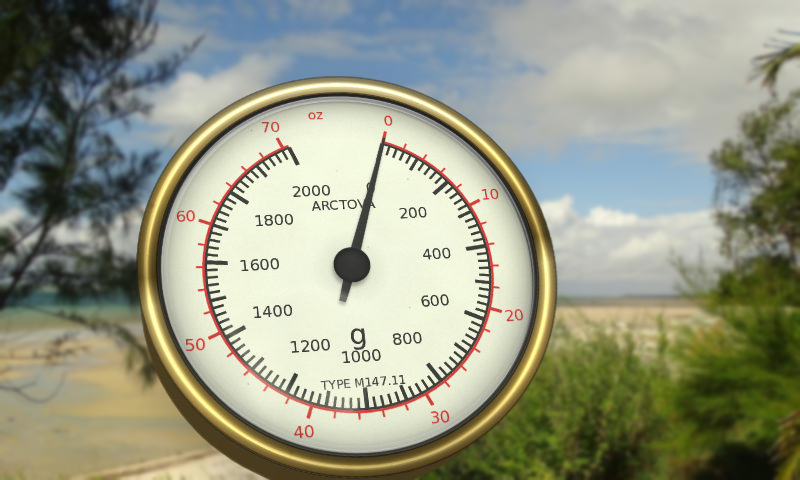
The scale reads 0 g
